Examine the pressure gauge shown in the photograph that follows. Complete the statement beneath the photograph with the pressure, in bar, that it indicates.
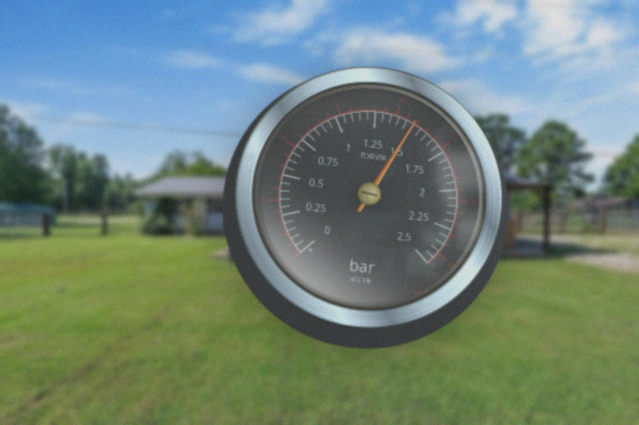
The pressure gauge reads 1.5 bar
